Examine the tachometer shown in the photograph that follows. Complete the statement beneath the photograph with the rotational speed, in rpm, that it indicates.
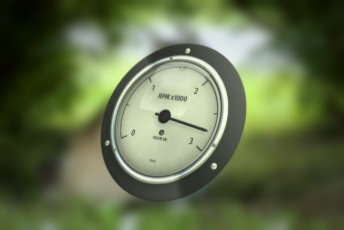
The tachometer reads 2750 rpm
